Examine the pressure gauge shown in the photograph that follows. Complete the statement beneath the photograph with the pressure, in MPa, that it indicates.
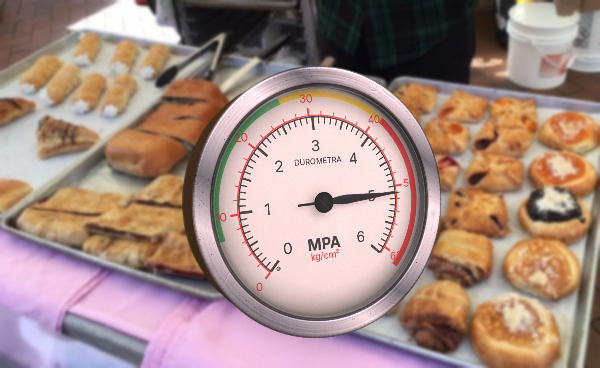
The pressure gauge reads 5 MPa
